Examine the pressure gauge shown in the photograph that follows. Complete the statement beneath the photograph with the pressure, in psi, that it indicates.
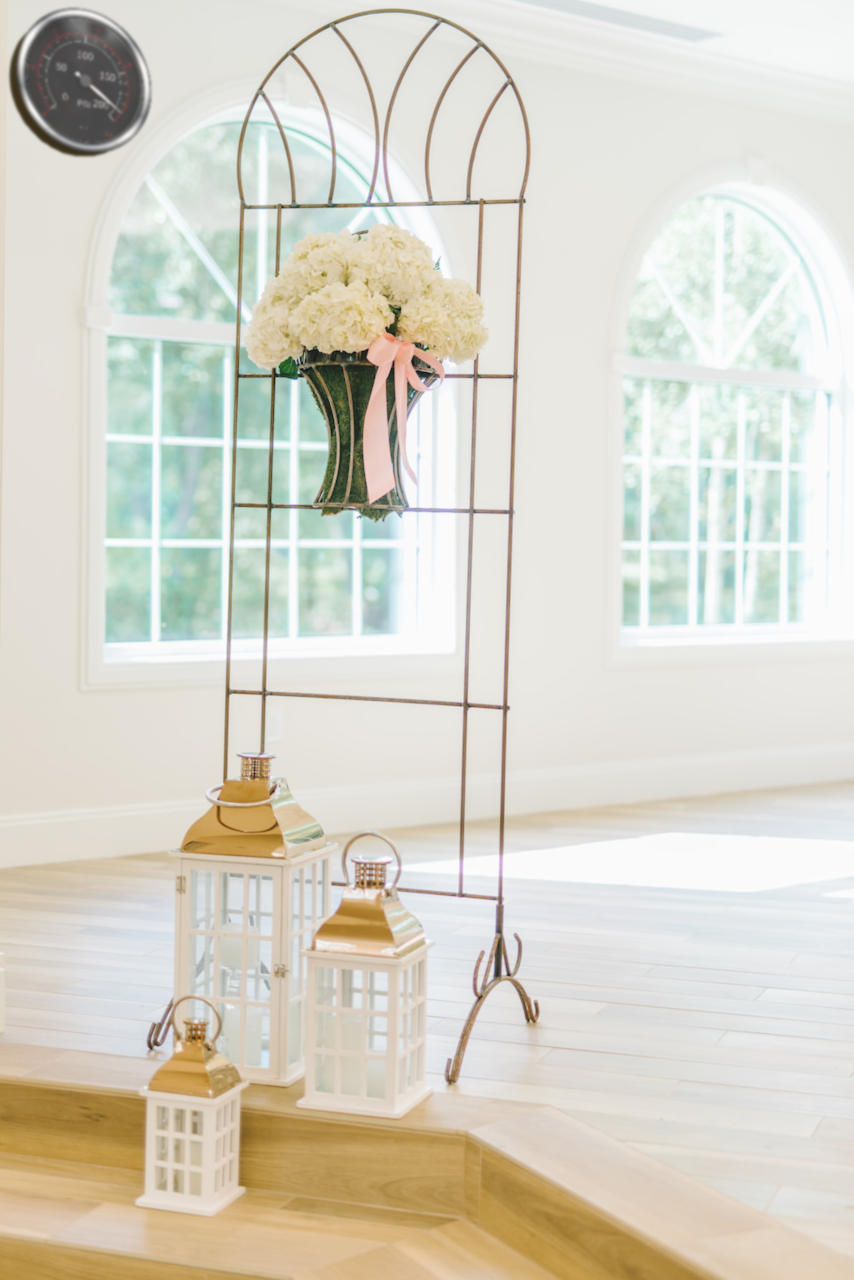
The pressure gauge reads 190 psi
